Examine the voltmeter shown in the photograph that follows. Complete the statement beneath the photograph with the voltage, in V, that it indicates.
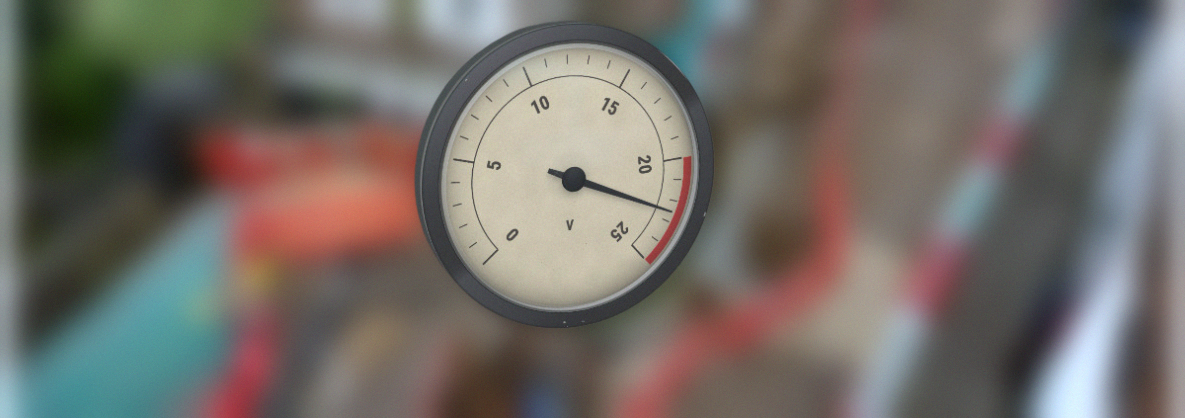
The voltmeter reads 22.5 V
